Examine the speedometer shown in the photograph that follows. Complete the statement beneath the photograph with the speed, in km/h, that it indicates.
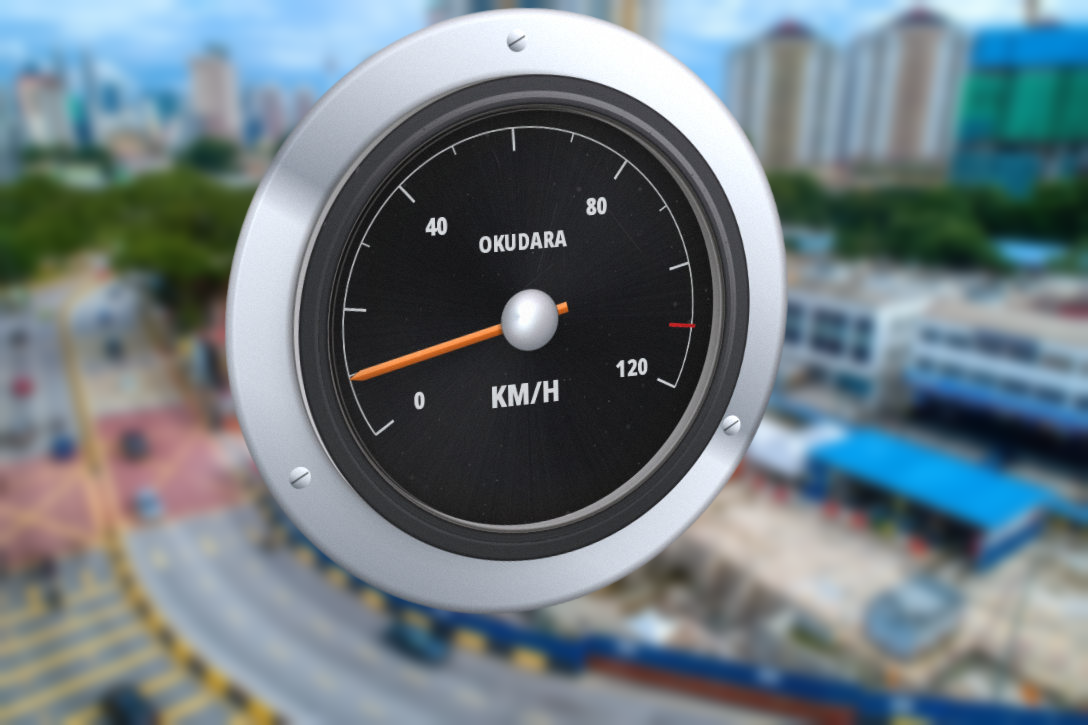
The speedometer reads 10 km/h
